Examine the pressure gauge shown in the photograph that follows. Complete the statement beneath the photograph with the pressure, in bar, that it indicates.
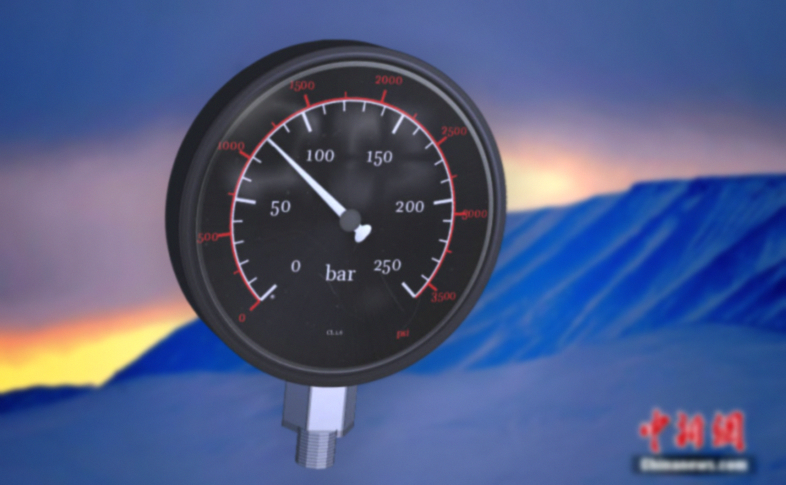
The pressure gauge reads 80 bar
